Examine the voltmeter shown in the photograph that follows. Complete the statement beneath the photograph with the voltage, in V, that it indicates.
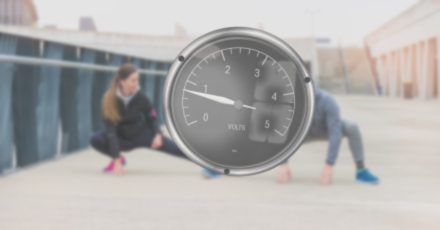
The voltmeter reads 0.8 V
